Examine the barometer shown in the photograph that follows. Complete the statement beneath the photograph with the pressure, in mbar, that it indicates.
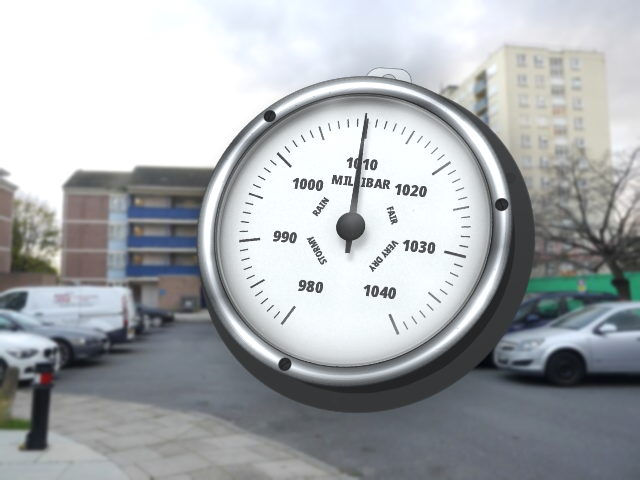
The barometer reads 1010 mbar
